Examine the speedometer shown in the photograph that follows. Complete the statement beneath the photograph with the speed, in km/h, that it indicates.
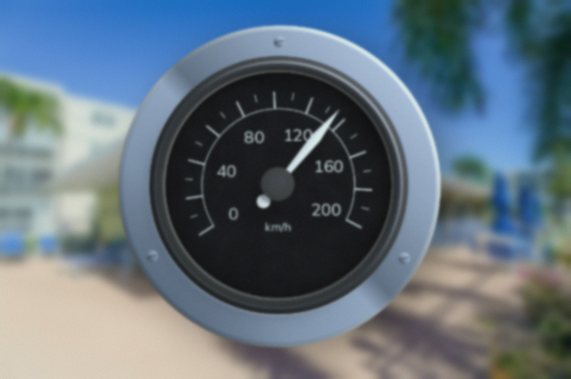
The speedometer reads 135 km/h
